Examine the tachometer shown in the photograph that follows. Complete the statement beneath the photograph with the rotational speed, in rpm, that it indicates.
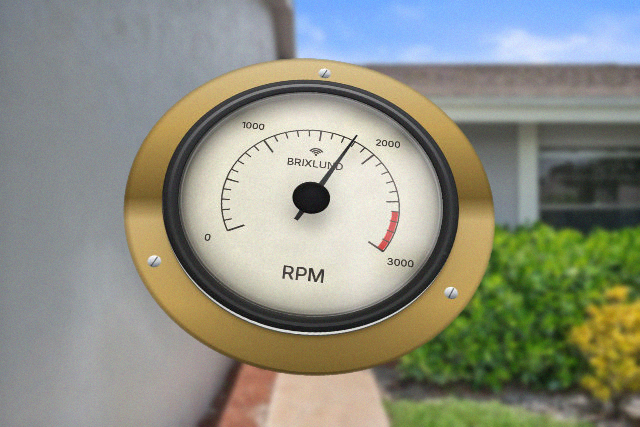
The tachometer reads 1800 rpm
